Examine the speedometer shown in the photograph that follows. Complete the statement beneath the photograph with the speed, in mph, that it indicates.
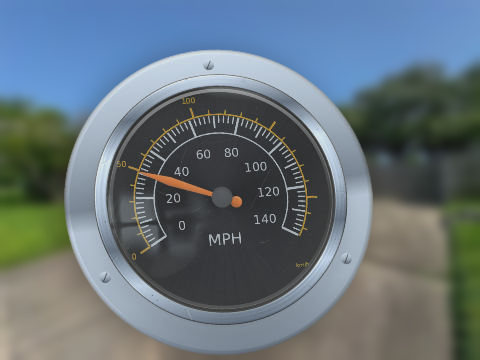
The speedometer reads 30 mph
